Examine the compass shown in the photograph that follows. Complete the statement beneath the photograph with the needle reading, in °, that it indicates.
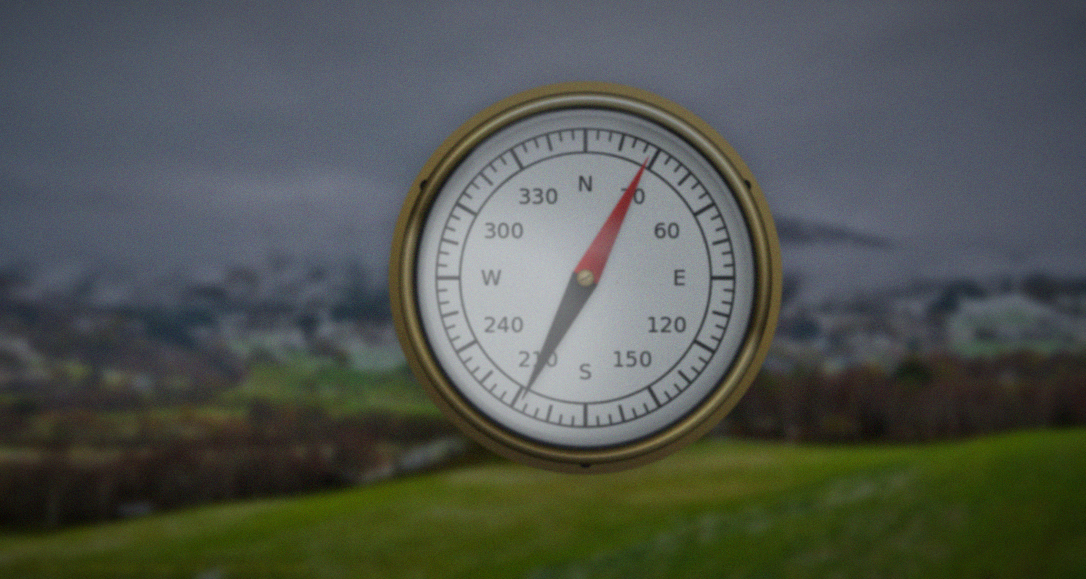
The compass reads 27.5 °
